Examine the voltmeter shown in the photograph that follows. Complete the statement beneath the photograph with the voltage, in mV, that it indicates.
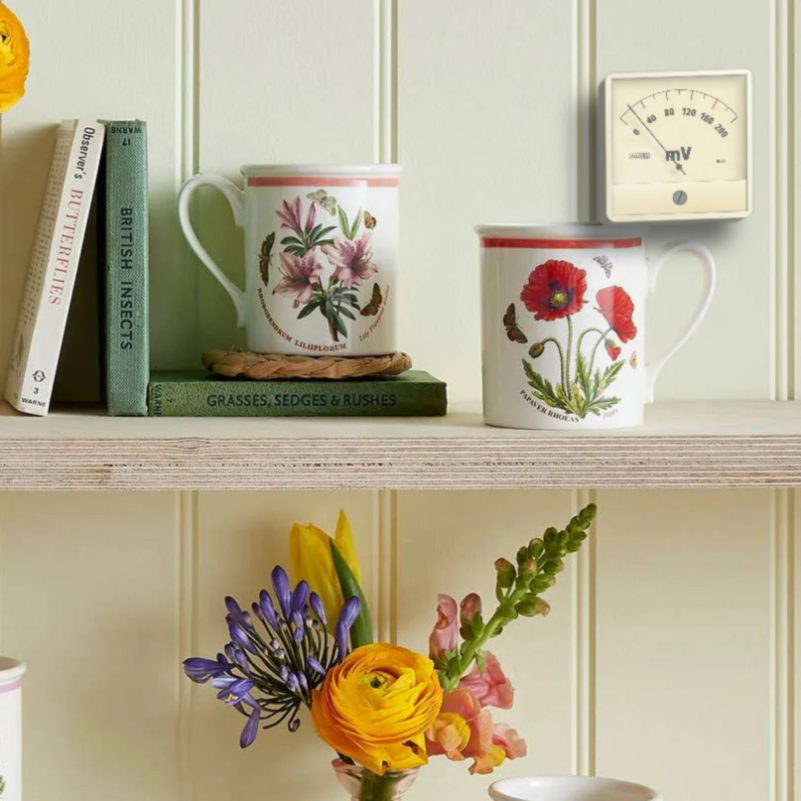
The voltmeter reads 20 mV
